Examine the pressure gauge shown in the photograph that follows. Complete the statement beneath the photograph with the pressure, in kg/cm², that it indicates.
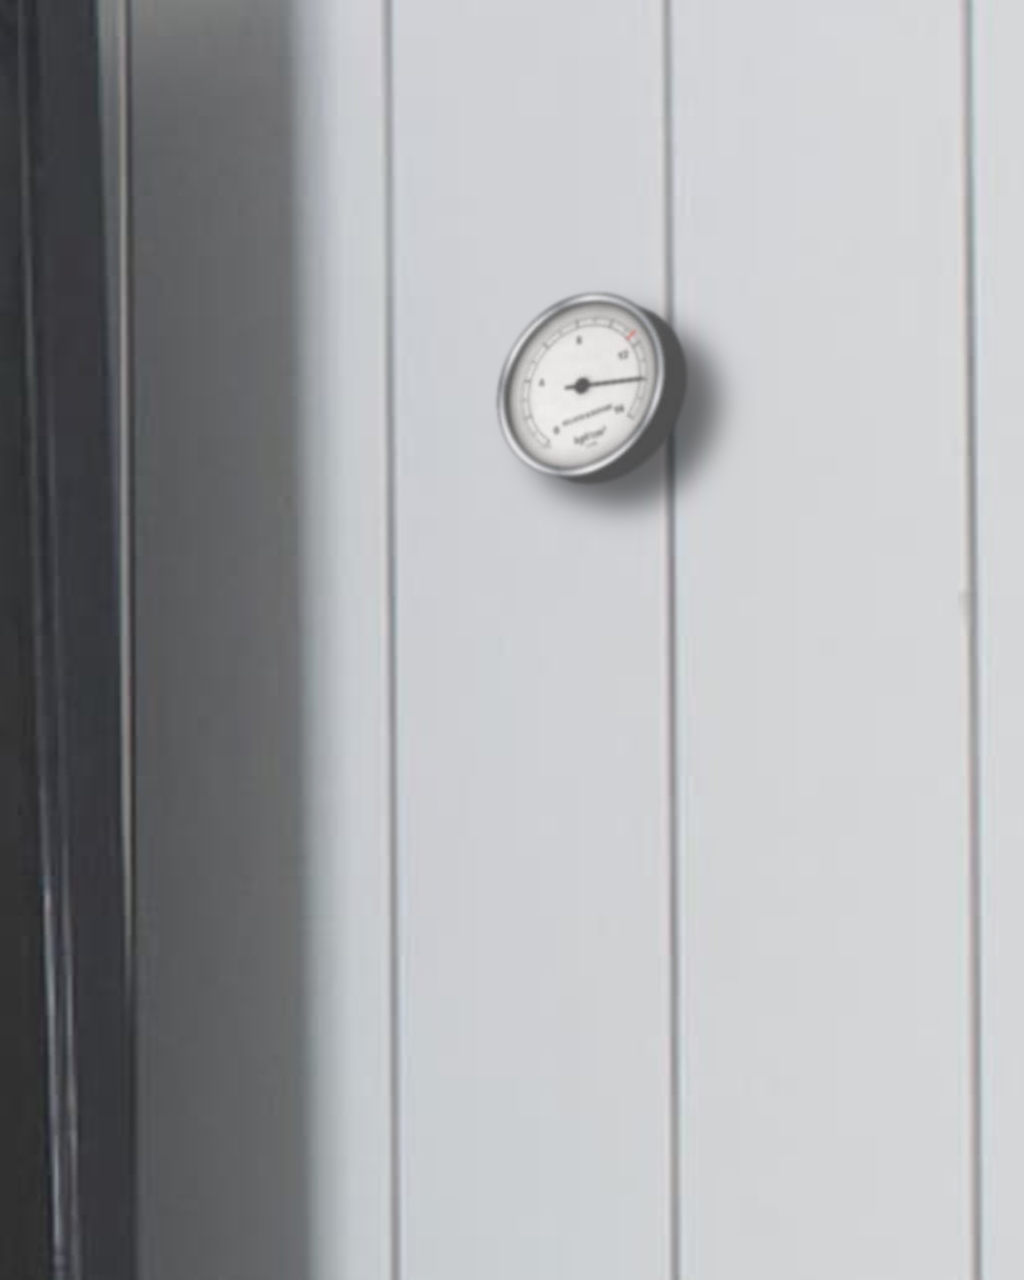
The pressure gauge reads 14 kg/cm²
